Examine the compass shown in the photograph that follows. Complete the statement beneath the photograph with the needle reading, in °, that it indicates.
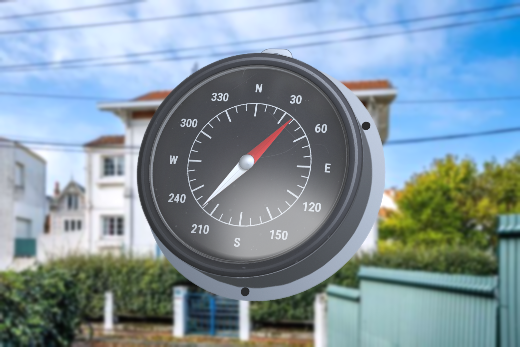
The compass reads 40 °
